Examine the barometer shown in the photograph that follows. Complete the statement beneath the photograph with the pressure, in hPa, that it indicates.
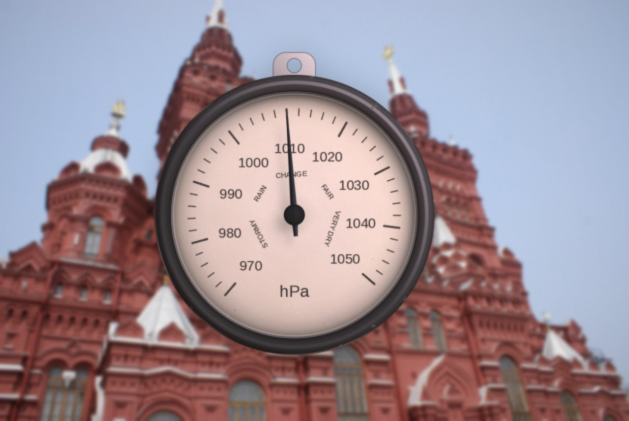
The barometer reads 1010 hPa
